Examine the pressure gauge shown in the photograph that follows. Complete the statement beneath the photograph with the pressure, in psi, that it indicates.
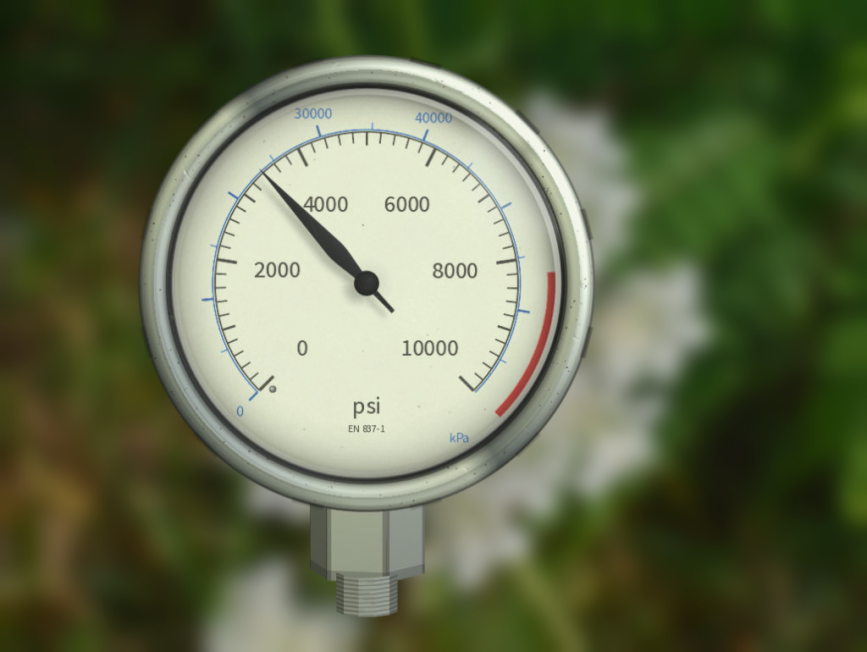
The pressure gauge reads 3400 psi
